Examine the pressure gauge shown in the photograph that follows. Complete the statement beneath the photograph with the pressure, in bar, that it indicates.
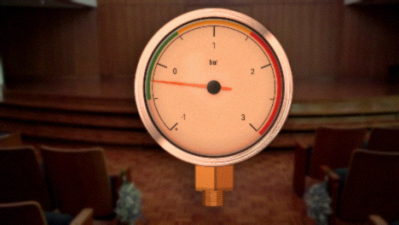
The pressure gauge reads -0.25 bar
